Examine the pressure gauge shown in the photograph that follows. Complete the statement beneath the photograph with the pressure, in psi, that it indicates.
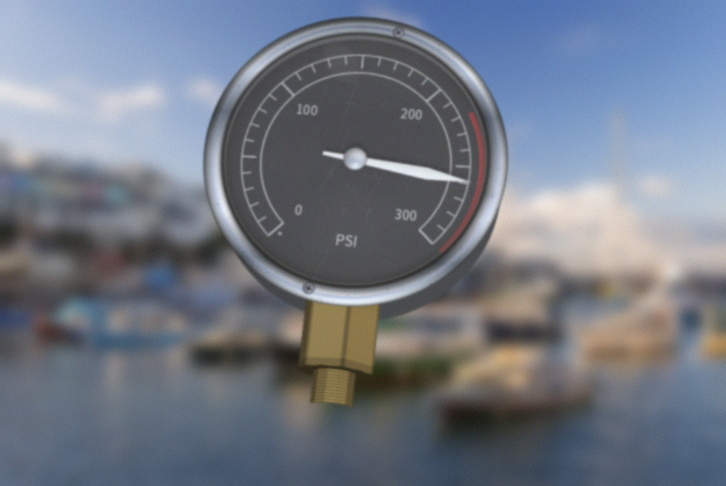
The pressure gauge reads 260 psi
